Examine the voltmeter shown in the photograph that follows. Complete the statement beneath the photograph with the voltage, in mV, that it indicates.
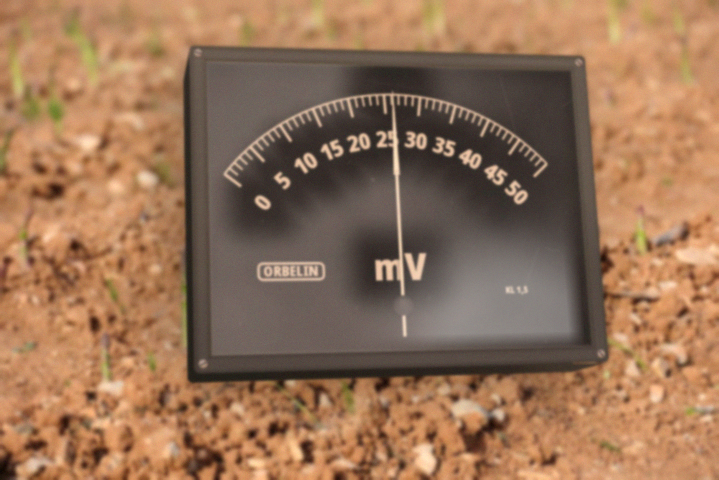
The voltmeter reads 26 mV
